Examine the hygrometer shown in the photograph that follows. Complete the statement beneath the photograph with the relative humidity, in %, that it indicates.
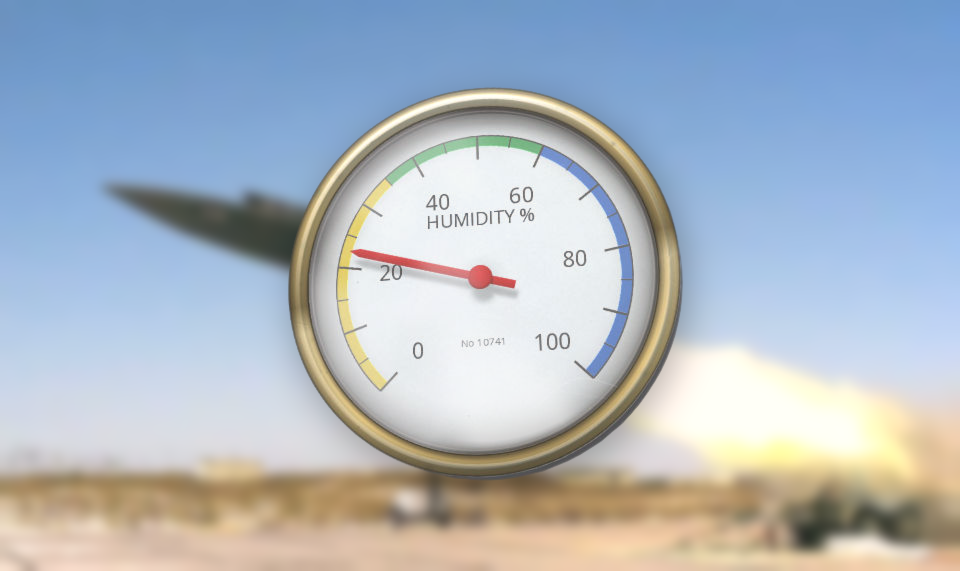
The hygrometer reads 22.5 %
